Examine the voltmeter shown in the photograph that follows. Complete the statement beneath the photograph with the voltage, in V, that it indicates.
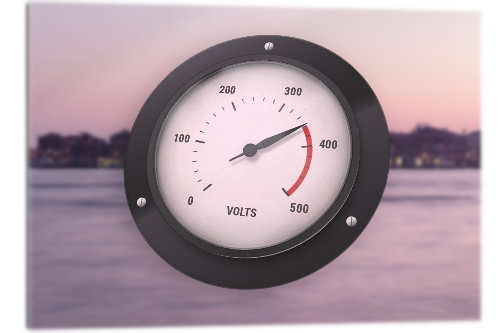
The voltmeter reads 360 V
